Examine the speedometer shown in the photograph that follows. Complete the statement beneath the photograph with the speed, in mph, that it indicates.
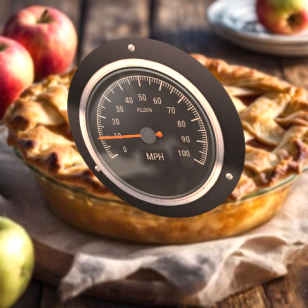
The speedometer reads 10 mph
